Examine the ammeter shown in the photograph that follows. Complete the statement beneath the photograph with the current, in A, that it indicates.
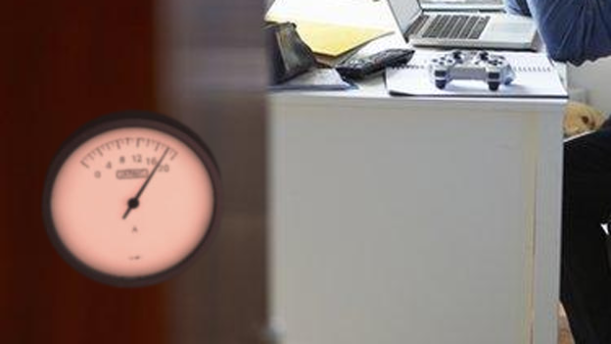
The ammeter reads 18 A
